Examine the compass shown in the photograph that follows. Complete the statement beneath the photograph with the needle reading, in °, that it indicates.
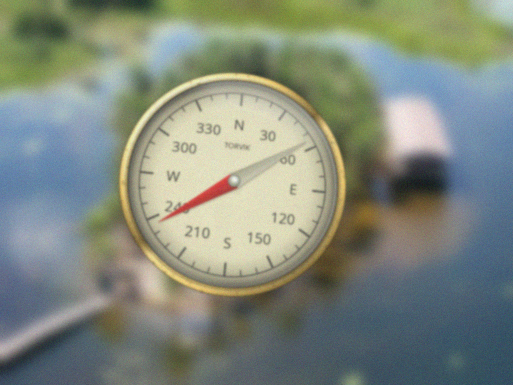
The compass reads 235 °
